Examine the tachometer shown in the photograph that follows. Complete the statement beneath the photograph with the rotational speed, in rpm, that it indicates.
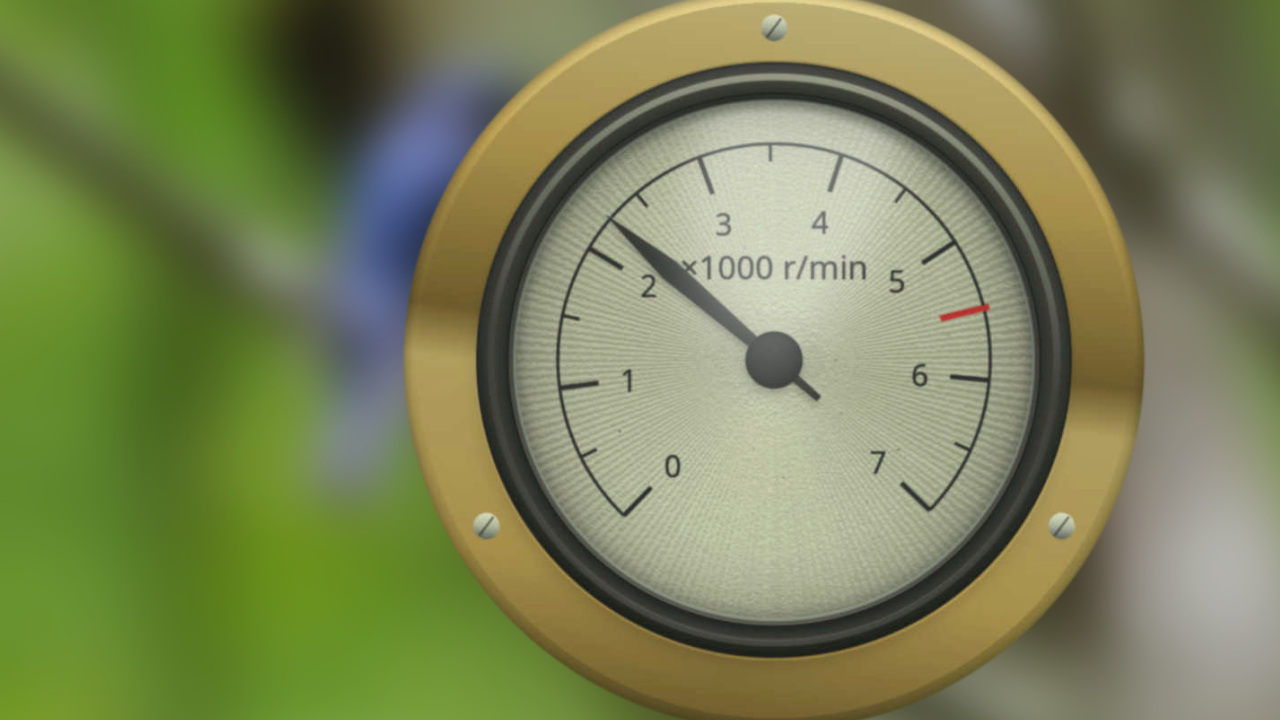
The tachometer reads 2250 rpm
